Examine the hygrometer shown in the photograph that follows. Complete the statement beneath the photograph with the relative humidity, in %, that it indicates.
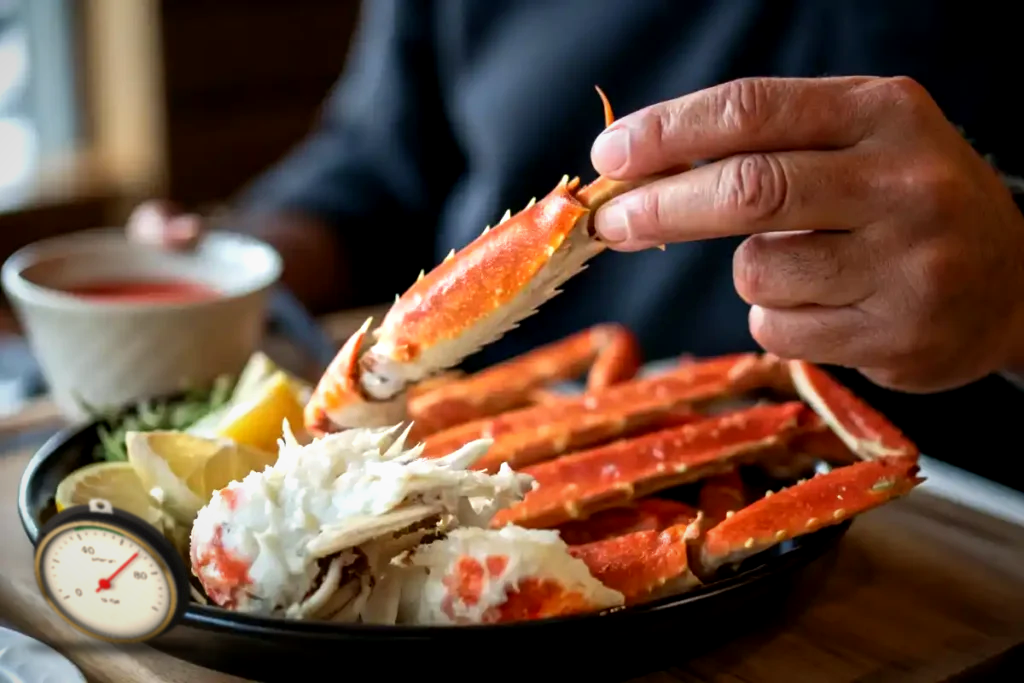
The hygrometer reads 68 %
